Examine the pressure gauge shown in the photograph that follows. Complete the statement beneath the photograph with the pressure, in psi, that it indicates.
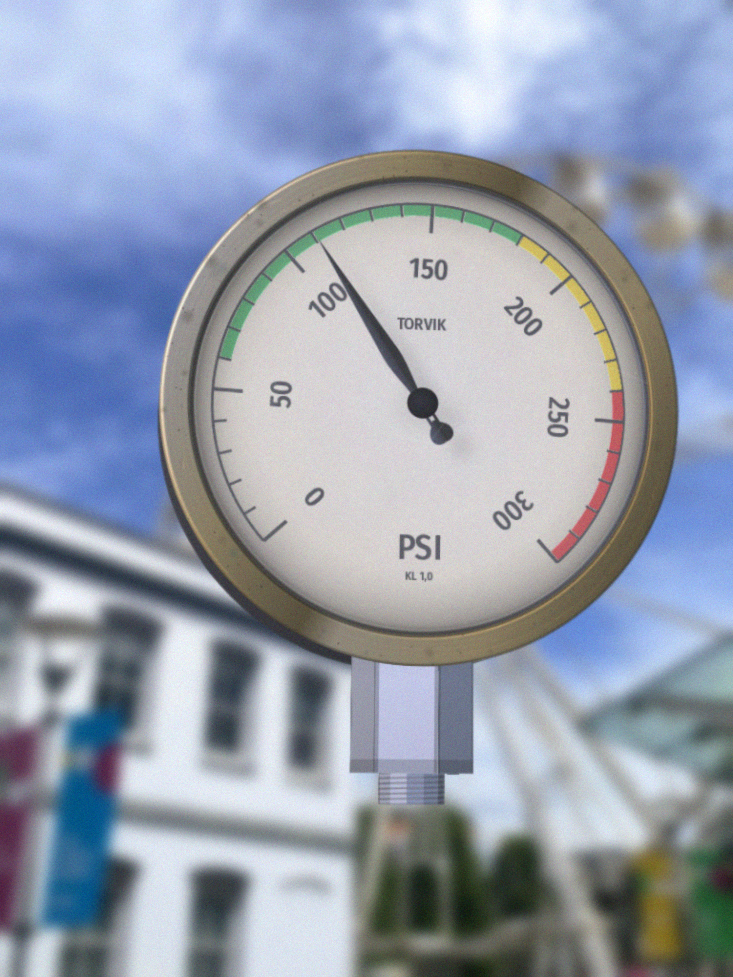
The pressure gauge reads 110 psi
